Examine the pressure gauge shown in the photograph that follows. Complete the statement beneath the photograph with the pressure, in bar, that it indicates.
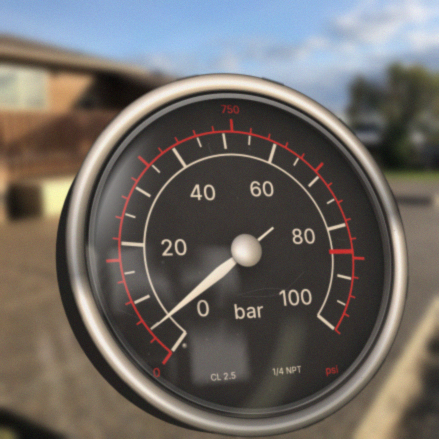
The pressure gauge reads 5 bar
